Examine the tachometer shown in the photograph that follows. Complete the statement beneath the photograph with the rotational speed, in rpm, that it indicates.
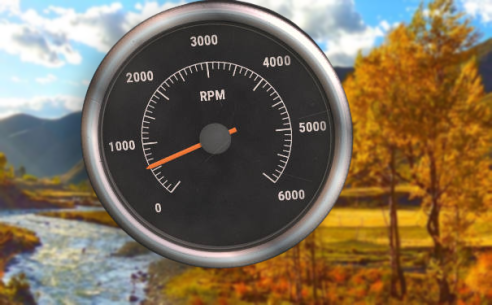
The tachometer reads 600 rpm
